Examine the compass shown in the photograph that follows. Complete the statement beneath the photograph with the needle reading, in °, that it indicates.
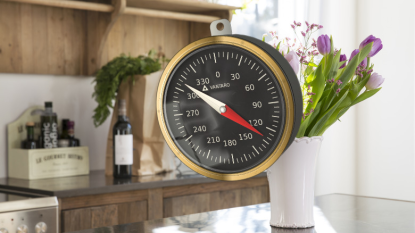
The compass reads 130 °
